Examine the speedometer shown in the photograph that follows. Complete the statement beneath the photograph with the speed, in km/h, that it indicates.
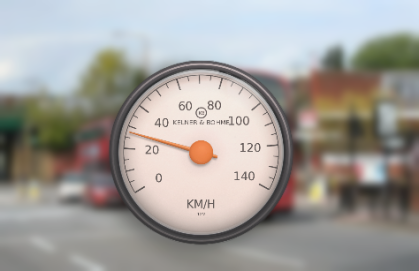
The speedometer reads 27.5 km/h
